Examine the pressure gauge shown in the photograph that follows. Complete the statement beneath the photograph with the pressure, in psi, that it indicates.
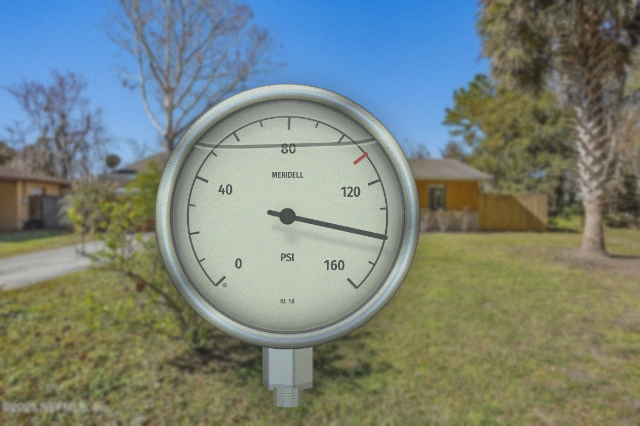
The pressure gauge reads 140 psi
